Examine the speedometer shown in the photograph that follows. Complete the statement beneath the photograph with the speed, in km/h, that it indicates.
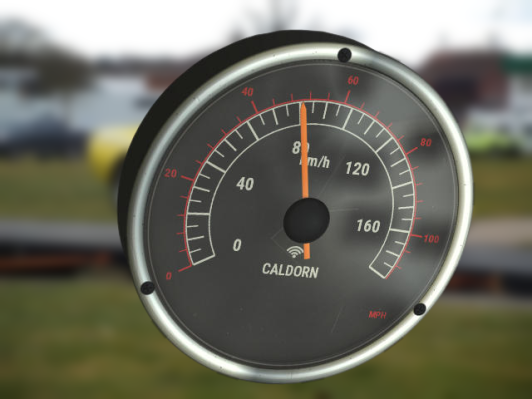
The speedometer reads 80 km/h
